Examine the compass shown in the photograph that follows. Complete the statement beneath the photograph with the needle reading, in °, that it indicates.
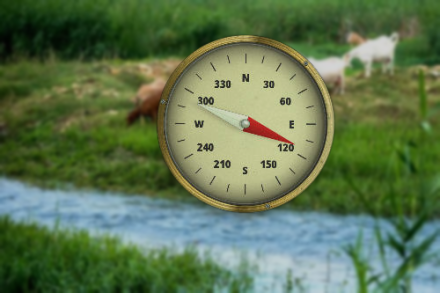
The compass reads 112.5 °
